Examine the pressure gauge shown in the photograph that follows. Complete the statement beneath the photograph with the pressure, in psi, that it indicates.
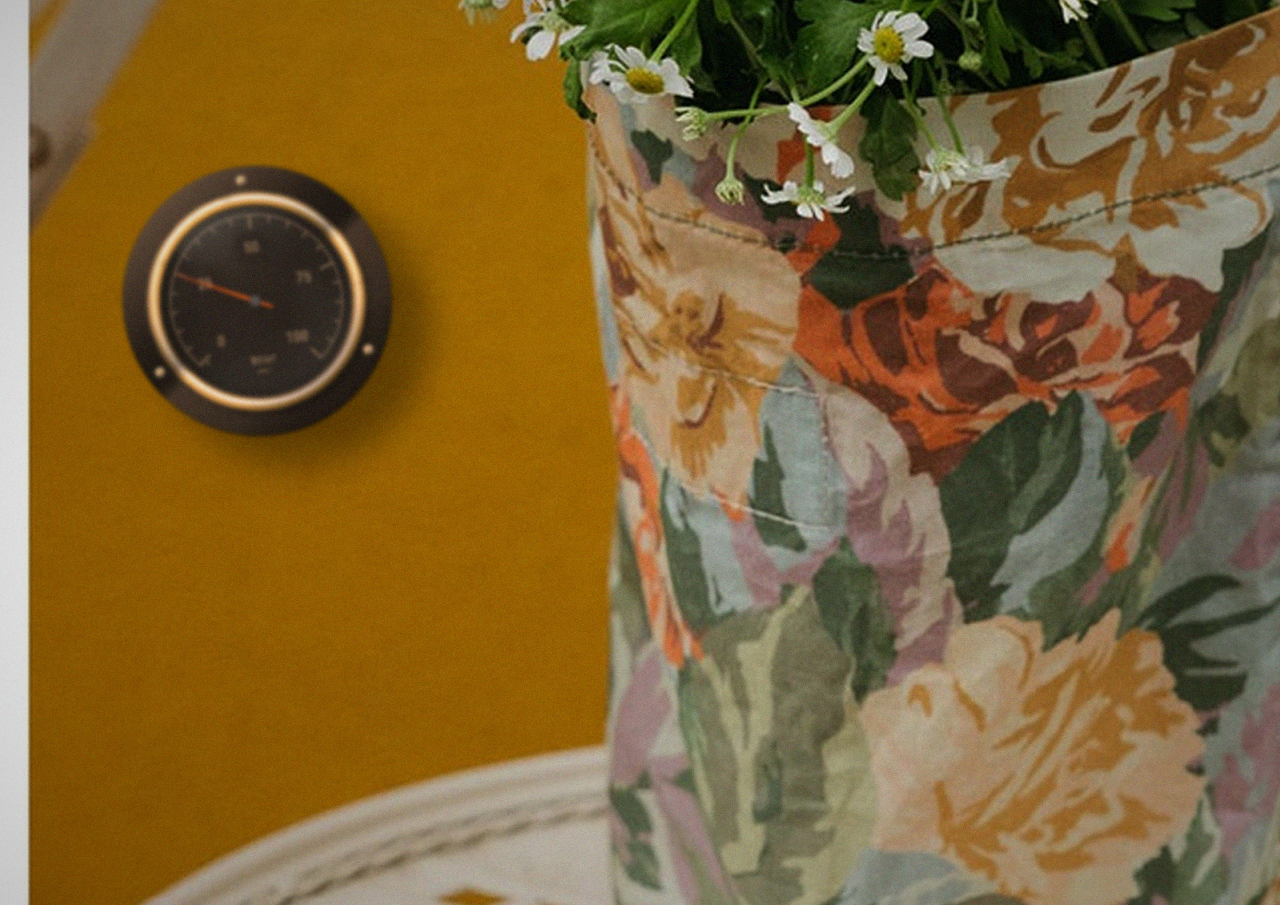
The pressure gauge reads 25 psi
